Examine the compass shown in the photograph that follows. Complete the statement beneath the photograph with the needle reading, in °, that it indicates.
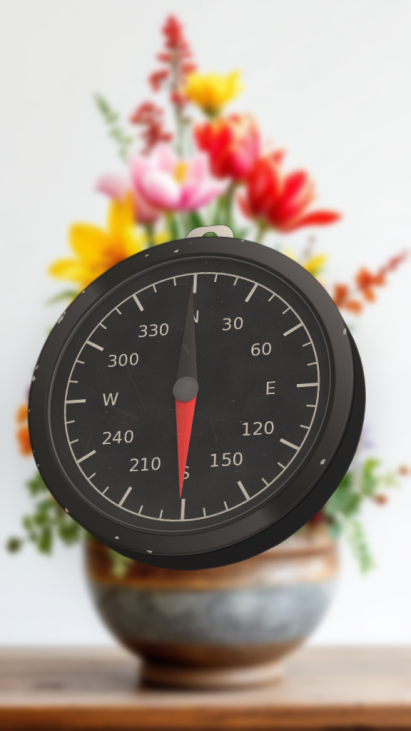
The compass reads 180 °
